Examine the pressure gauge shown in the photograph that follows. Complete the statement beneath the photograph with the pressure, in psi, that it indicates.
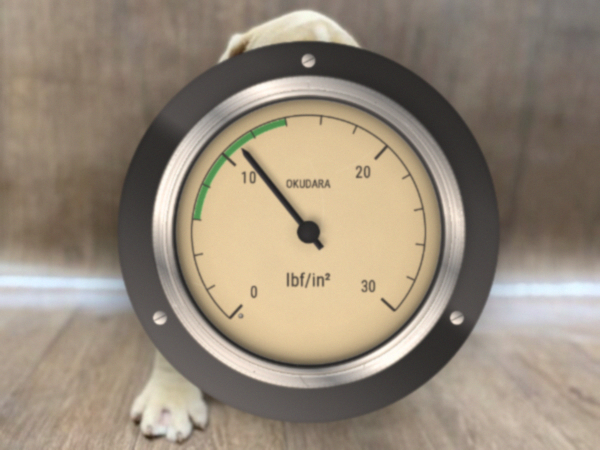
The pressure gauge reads 11 psi
